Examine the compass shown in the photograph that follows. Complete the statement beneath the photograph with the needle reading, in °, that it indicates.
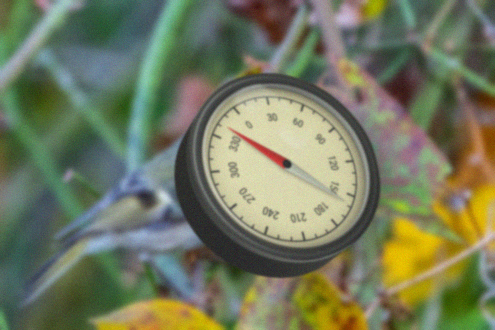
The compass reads 340 °
